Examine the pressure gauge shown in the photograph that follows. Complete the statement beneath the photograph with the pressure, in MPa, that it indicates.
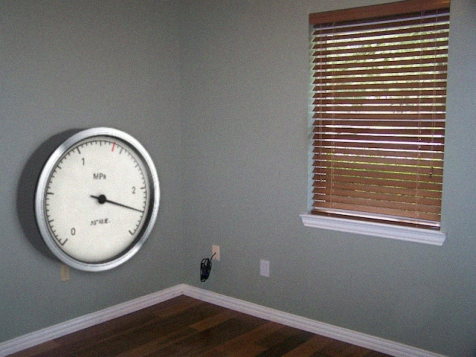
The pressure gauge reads 2.25 MPa
